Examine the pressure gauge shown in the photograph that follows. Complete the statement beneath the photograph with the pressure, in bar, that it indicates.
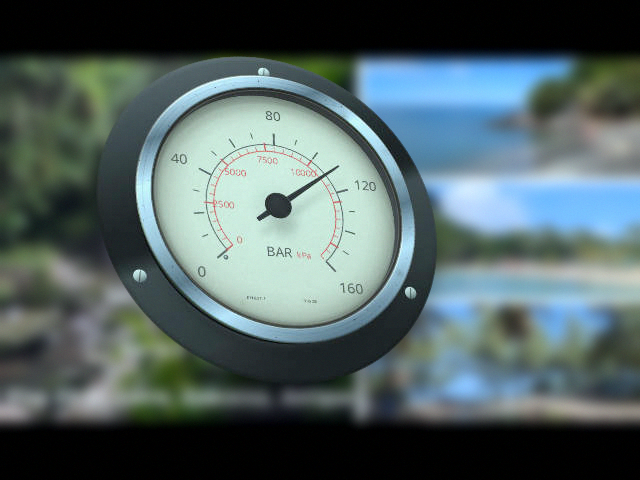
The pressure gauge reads 110 bar
